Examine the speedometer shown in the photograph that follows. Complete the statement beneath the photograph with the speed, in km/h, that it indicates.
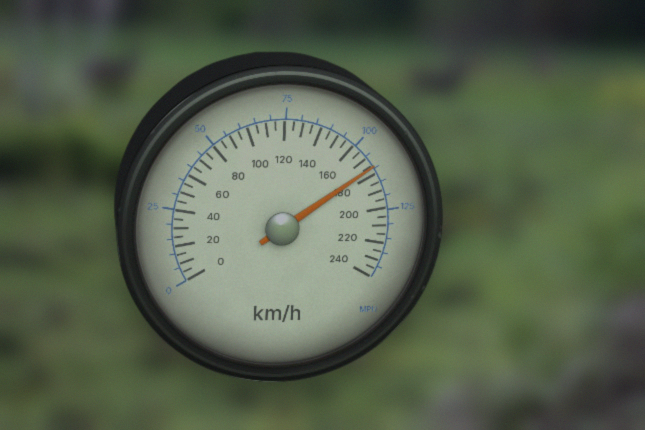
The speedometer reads 175 km/h
